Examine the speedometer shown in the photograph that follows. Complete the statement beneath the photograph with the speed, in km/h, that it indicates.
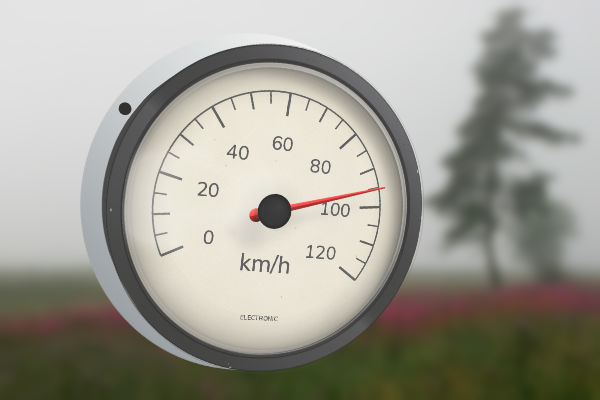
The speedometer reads 95 km/h
